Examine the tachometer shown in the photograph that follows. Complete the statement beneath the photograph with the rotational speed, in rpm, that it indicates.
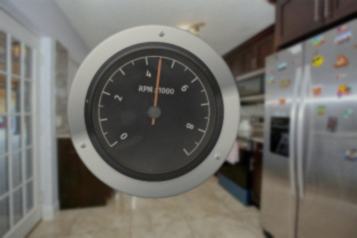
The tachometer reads 4500 rpm
